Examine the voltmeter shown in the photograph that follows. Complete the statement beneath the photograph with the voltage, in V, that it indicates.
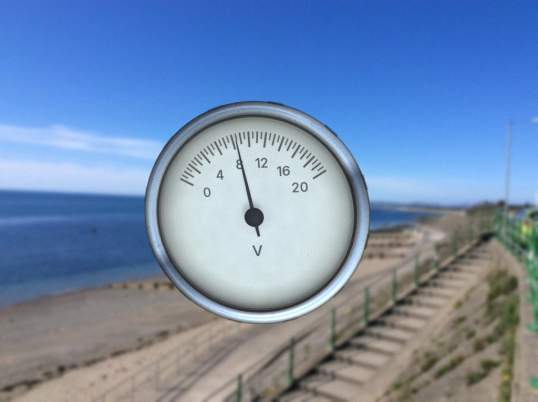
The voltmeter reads 8.5 V
